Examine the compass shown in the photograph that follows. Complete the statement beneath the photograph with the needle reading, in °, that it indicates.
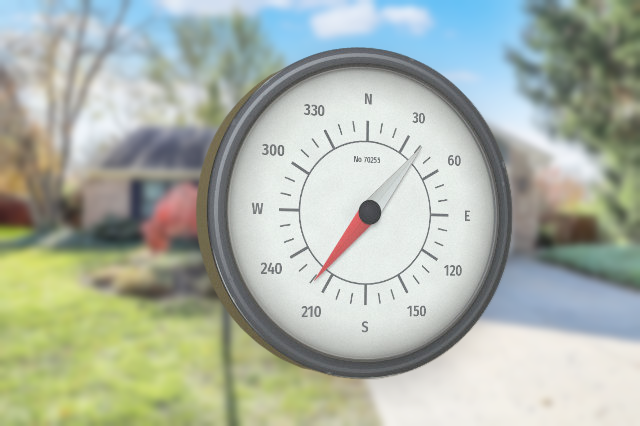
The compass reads 220 °
